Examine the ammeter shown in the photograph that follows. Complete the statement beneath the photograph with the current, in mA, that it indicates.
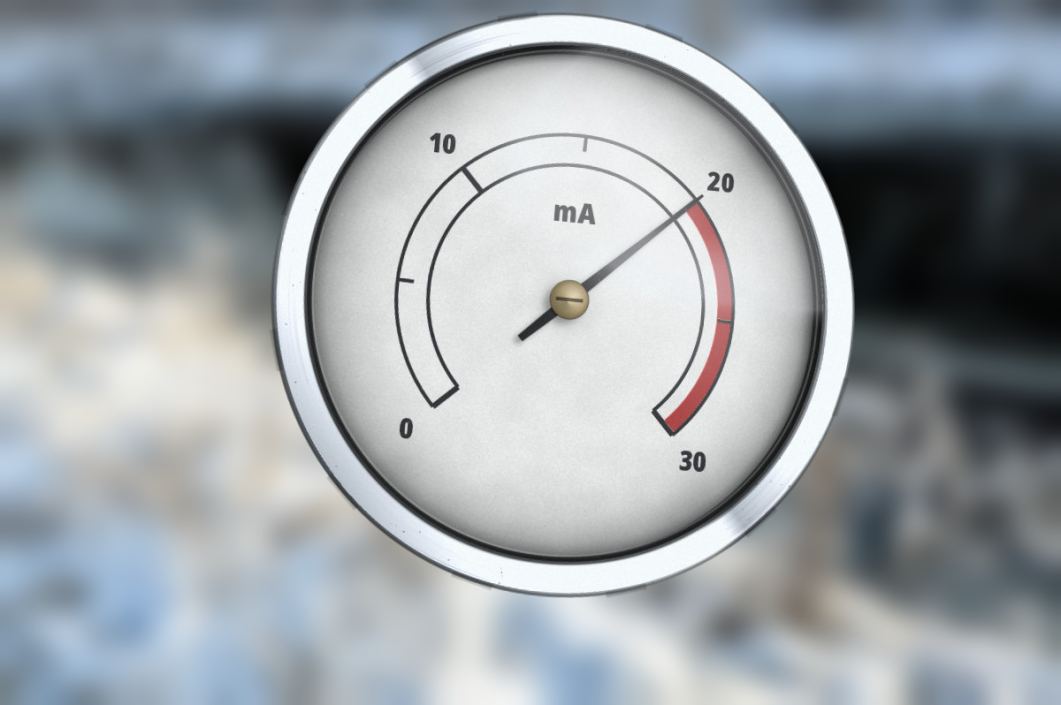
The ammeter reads 20 mA
